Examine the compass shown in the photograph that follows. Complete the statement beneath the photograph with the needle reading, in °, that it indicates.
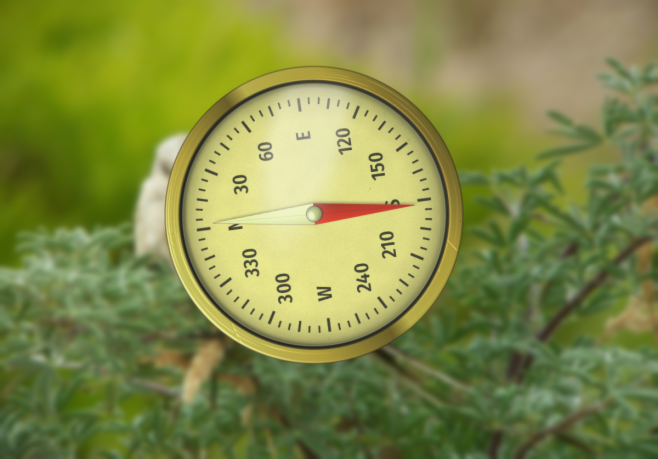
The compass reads 182.5 °
